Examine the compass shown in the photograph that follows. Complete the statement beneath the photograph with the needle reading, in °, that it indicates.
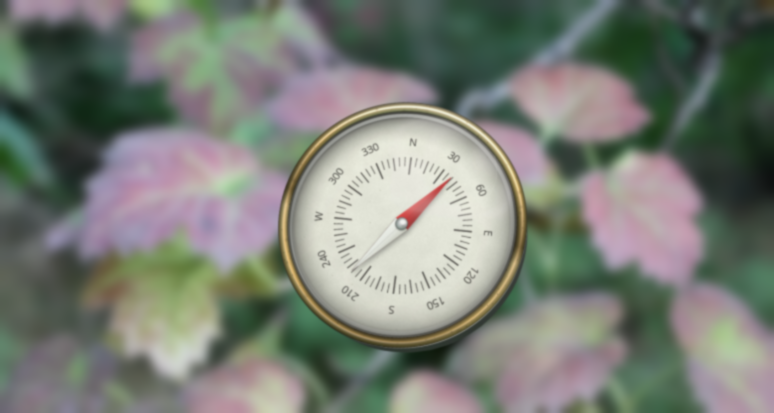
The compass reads 40 °
